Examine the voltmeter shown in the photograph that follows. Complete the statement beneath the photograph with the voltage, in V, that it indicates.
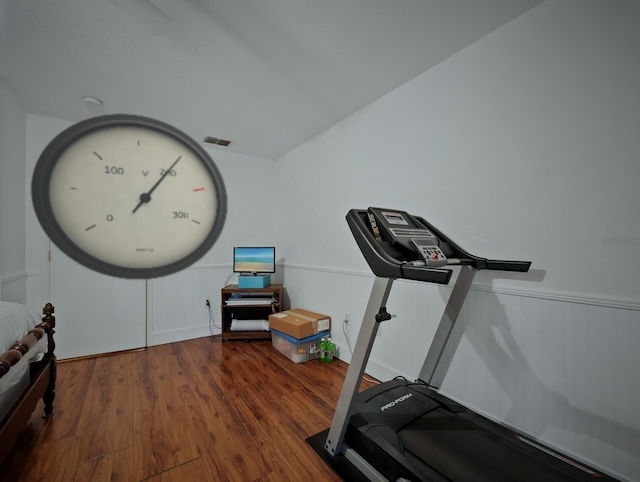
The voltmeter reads 200 V
